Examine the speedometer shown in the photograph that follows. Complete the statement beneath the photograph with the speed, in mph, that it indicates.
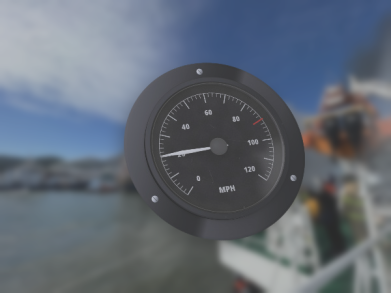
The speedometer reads 20 mph
